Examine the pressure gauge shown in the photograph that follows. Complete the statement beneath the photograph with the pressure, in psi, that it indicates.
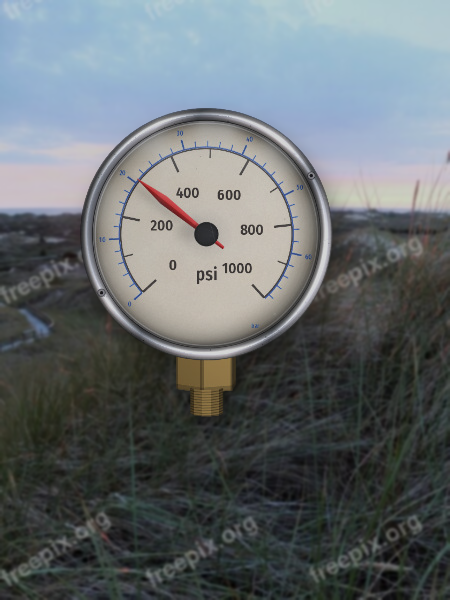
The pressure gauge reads 300 psi
